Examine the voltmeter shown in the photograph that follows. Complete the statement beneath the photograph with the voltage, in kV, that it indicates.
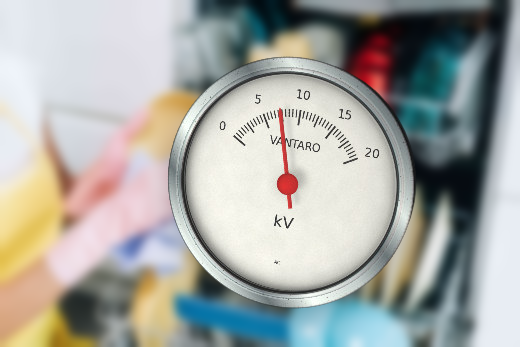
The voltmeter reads 7.5 kV
